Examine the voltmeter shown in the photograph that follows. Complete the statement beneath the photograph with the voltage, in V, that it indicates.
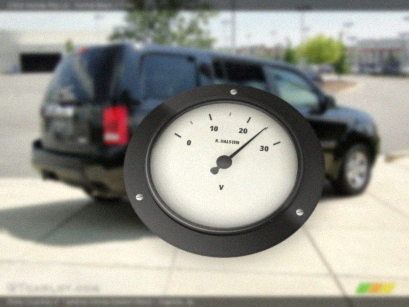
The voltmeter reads 25 V
